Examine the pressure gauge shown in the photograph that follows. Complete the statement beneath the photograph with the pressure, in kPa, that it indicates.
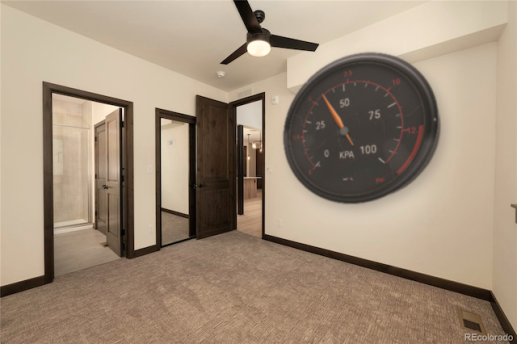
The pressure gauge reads 40 kPa
